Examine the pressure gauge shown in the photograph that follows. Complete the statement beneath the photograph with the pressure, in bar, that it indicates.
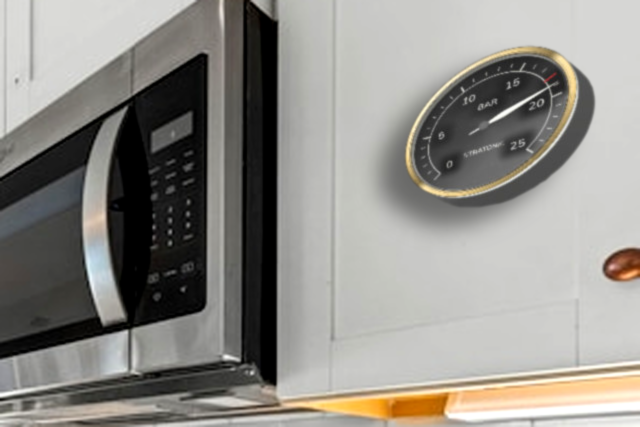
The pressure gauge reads 19 bar
